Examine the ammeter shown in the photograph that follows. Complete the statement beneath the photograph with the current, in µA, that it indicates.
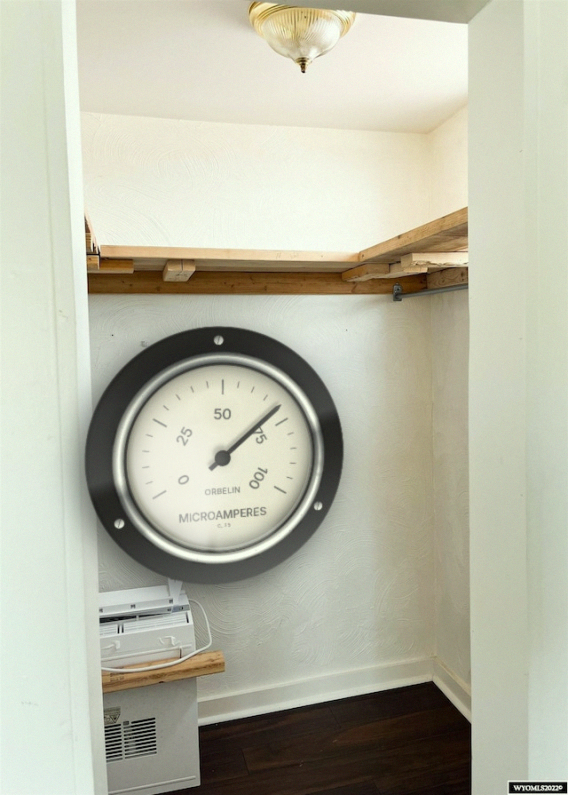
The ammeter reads 70 µA
